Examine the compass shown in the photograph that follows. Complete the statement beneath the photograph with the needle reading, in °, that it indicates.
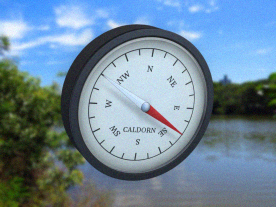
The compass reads 120 °
